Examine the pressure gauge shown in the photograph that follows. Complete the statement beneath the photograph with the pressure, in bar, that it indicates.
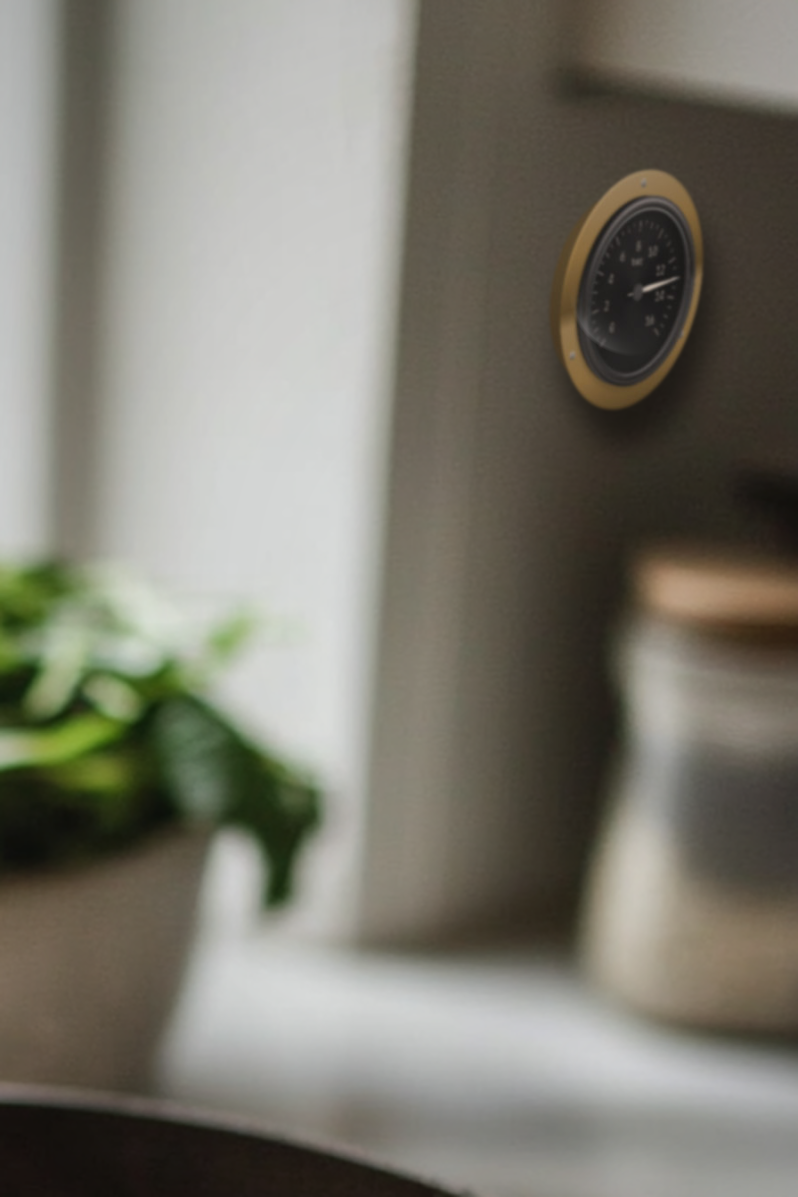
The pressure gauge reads 13 bar
